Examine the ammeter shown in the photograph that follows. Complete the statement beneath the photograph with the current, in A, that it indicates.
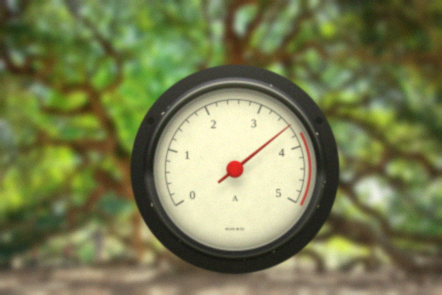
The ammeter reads 3.6 A
